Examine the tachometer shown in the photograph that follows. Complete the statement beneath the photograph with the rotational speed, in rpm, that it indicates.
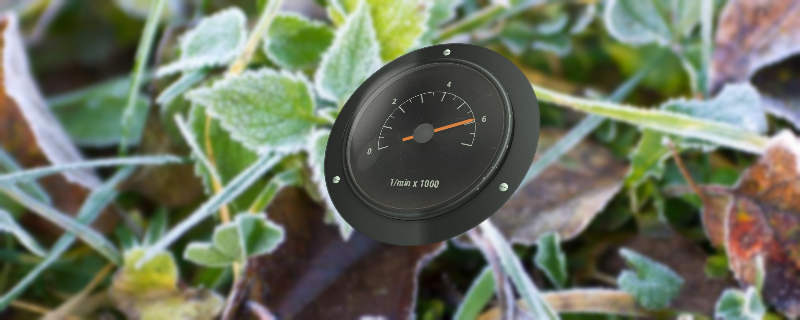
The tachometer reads 6000 rpm
